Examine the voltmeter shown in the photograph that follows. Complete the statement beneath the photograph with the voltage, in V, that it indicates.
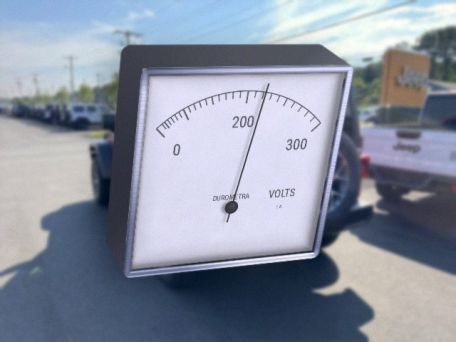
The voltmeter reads 220 V
